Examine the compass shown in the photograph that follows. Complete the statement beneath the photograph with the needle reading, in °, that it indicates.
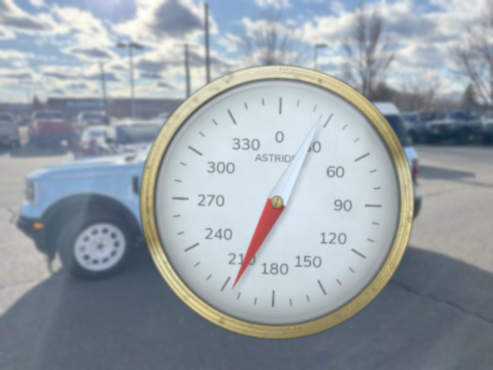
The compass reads 205 °
